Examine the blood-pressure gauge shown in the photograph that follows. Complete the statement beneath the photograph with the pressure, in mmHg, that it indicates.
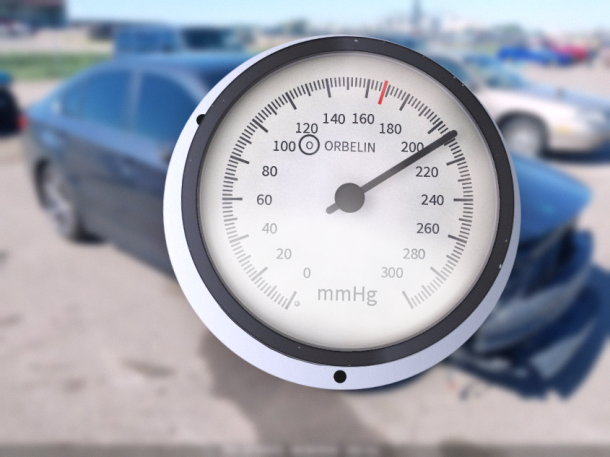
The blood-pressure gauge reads 208 mmHg
